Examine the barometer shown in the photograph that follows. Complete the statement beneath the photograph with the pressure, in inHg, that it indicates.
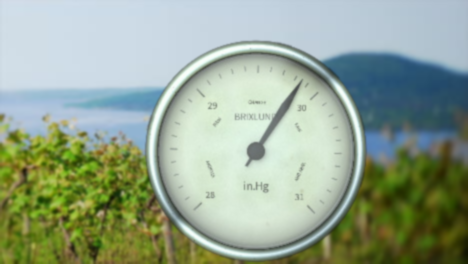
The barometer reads 29.85 inHg
